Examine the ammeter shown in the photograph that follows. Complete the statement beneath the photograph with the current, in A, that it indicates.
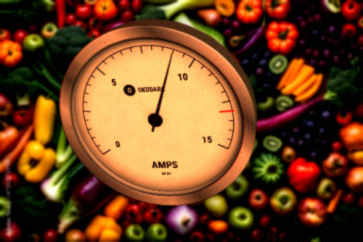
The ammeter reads 9 A
